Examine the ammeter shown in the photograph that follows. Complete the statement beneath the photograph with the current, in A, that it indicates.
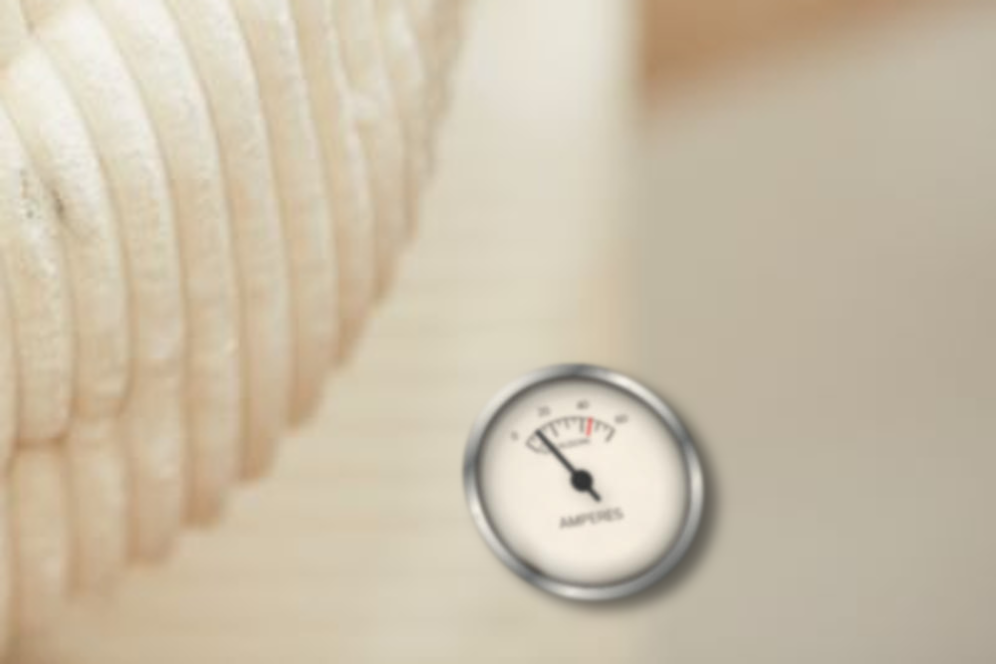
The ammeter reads 10 A
